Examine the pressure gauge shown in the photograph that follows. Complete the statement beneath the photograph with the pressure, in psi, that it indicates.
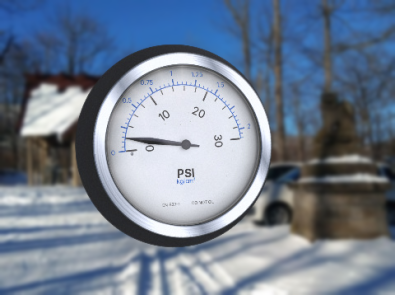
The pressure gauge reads 2 psi
